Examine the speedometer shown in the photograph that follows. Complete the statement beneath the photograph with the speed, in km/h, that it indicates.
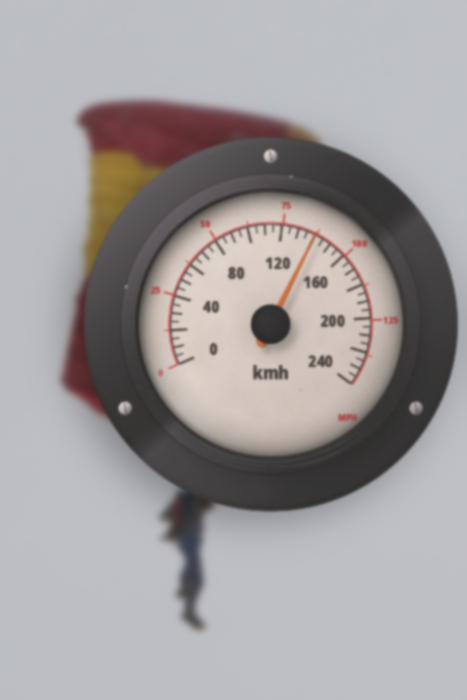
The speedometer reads 140 km/h
